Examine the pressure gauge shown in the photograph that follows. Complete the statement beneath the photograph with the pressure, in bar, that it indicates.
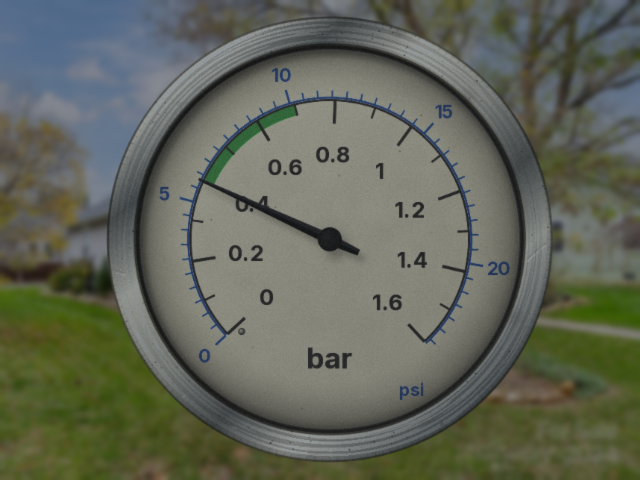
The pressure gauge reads 0.4 bar
